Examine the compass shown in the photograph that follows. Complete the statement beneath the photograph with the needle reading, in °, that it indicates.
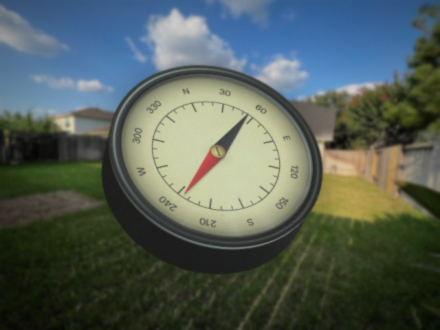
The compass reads 235 °
